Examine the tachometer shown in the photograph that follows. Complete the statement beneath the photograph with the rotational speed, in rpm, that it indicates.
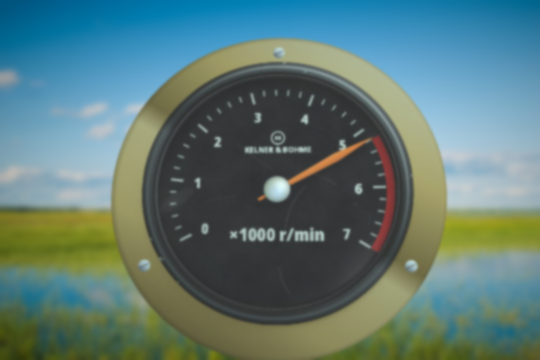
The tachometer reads 5200 rpm
